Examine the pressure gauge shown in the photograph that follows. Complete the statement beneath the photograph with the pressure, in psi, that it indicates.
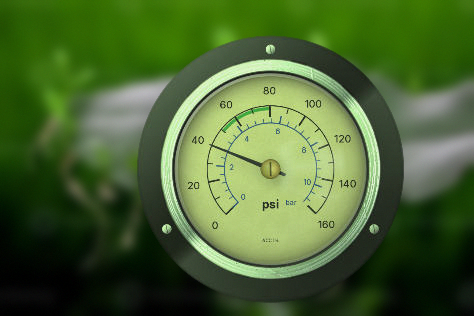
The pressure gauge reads 40 psi
